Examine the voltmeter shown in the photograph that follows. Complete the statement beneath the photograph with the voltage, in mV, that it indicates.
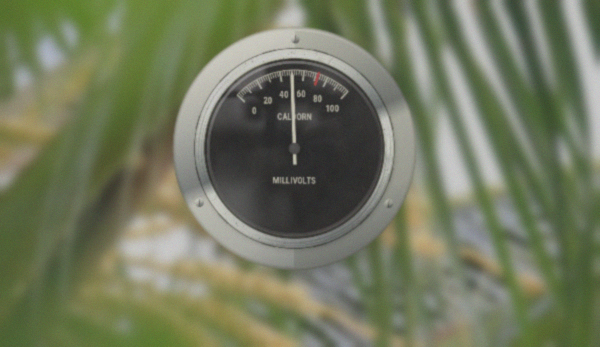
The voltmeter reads 50 mV
